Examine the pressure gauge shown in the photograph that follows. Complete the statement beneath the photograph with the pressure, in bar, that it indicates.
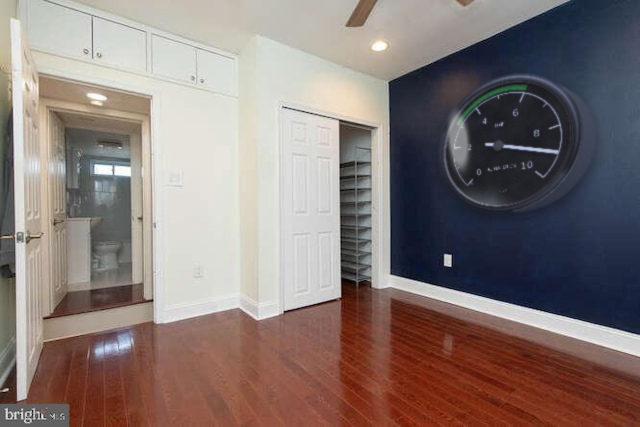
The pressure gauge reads 9 bar
